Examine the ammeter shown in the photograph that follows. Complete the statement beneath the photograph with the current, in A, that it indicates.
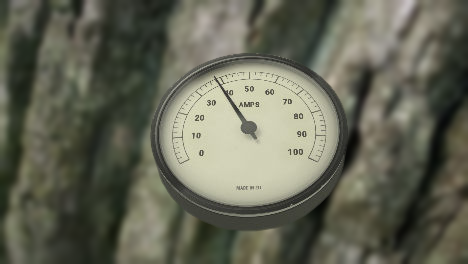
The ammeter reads 38 A
